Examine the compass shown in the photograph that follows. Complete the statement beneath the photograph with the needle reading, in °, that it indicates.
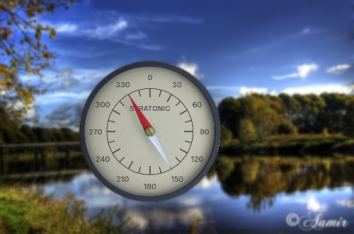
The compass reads 330 °
